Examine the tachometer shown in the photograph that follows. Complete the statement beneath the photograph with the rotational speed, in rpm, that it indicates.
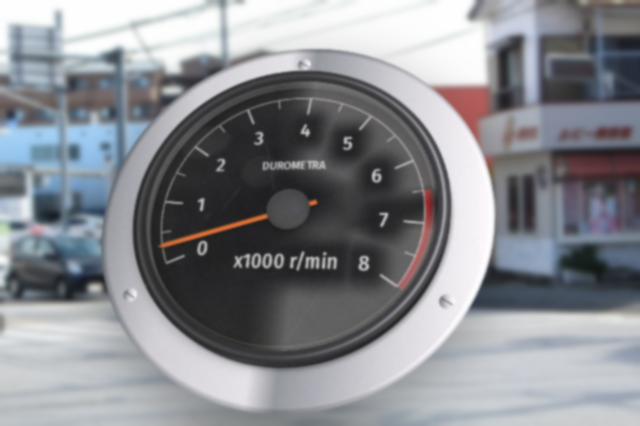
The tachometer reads 250 rpm
